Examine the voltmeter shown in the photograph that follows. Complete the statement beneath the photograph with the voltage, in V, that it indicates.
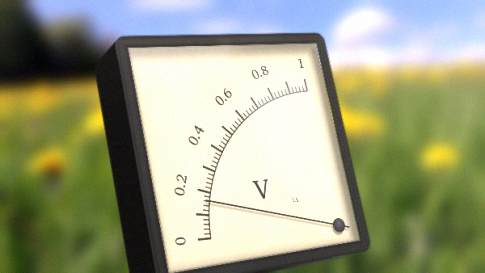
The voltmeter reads 0.16 V
